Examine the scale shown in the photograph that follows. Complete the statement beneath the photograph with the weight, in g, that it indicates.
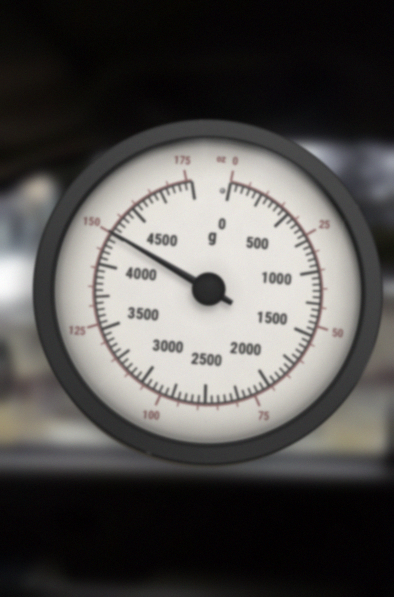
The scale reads 4250 g
